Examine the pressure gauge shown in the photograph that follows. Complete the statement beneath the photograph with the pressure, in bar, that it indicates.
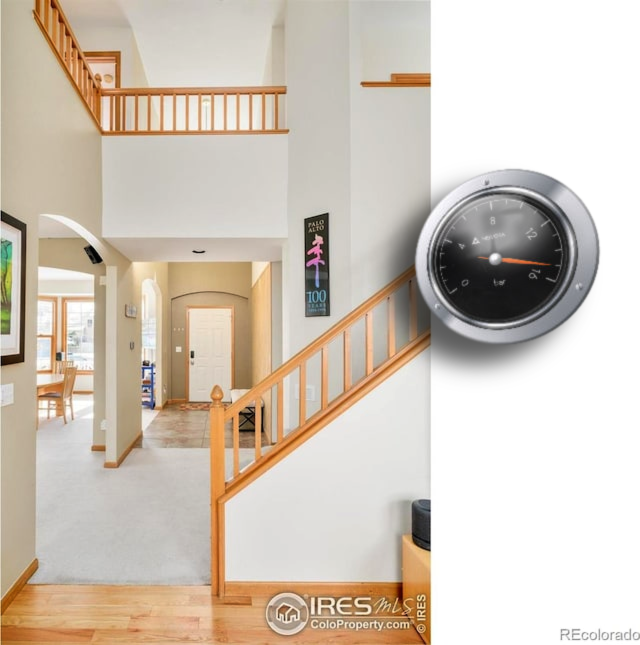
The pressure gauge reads 15 bar
